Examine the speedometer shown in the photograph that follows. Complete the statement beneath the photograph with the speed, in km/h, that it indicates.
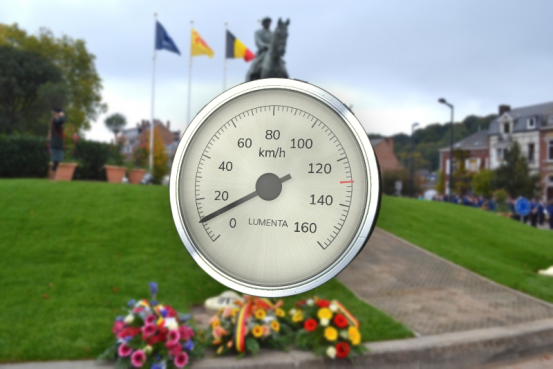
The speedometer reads 10 km/h
